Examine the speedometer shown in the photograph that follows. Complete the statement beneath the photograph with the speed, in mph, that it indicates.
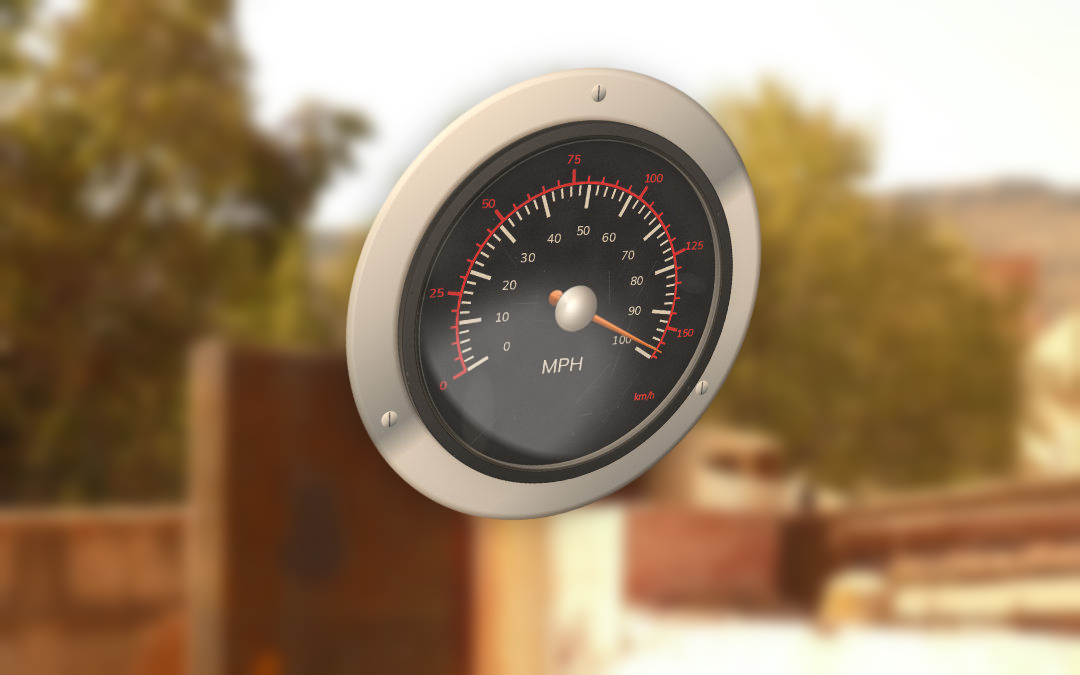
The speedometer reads 98 mph
